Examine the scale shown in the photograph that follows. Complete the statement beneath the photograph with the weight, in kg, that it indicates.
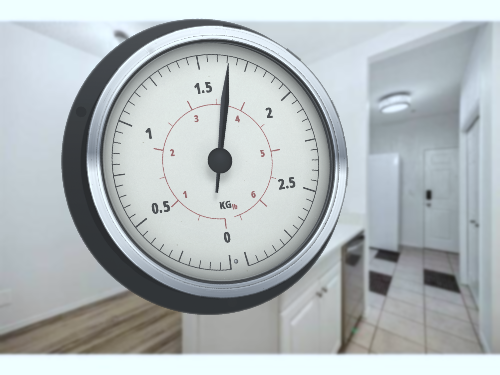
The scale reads 1.65 kg
